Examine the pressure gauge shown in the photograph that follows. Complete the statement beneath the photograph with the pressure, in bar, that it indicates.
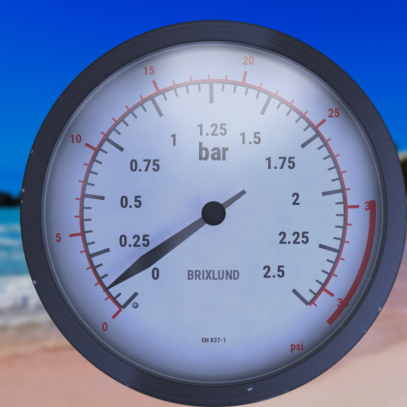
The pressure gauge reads 0.1 bar
